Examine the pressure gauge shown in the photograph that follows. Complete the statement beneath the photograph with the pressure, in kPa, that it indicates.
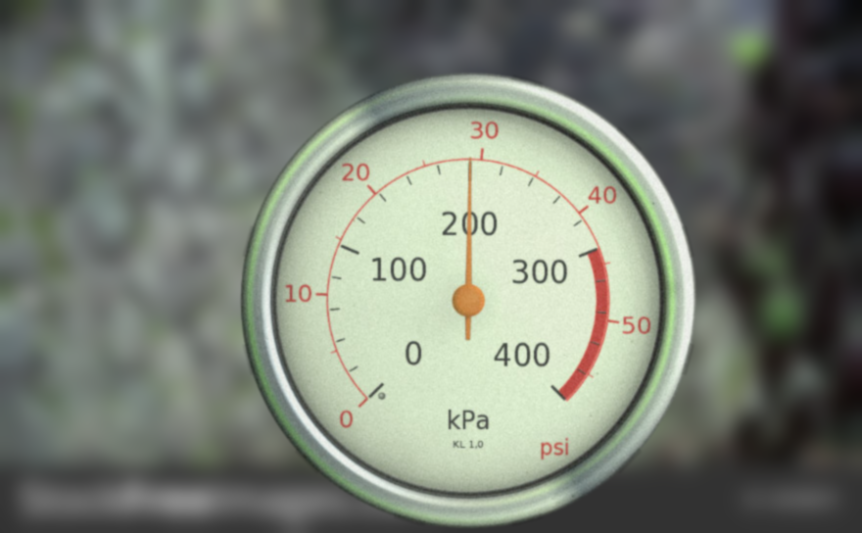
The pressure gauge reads 200 kPa
